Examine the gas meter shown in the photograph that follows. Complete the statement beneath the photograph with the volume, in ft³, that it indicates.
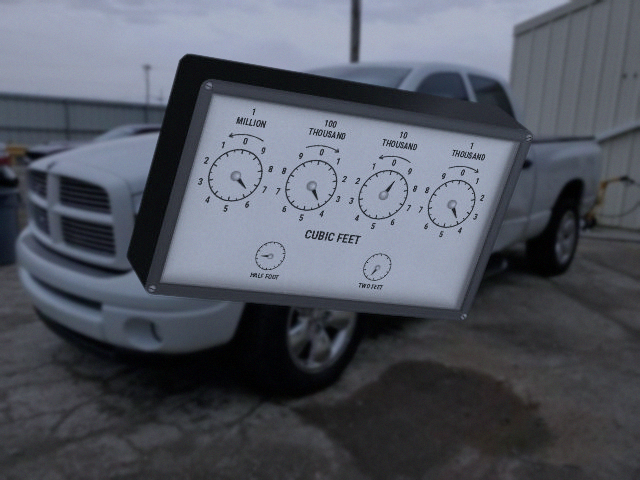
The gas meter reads 639400 ft³
